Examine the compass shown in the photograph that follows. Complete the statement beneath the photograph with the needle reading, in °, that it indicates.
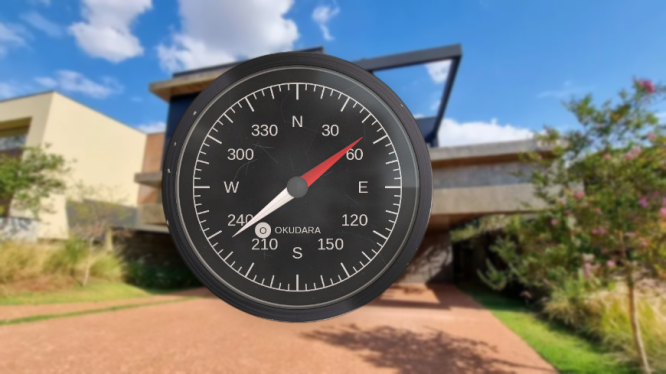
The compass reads 52.5 °
